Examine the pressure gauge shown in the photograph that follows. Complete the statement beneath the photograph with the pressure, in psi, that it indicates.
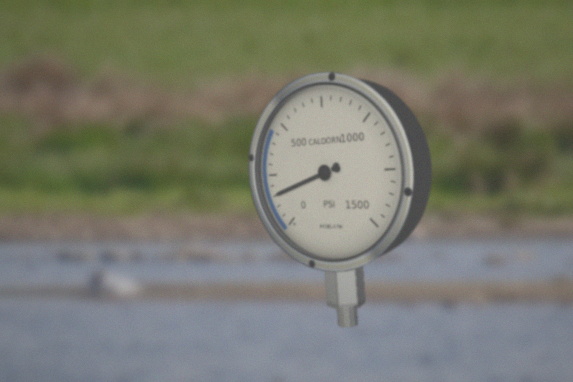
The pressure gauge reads 150 psi
